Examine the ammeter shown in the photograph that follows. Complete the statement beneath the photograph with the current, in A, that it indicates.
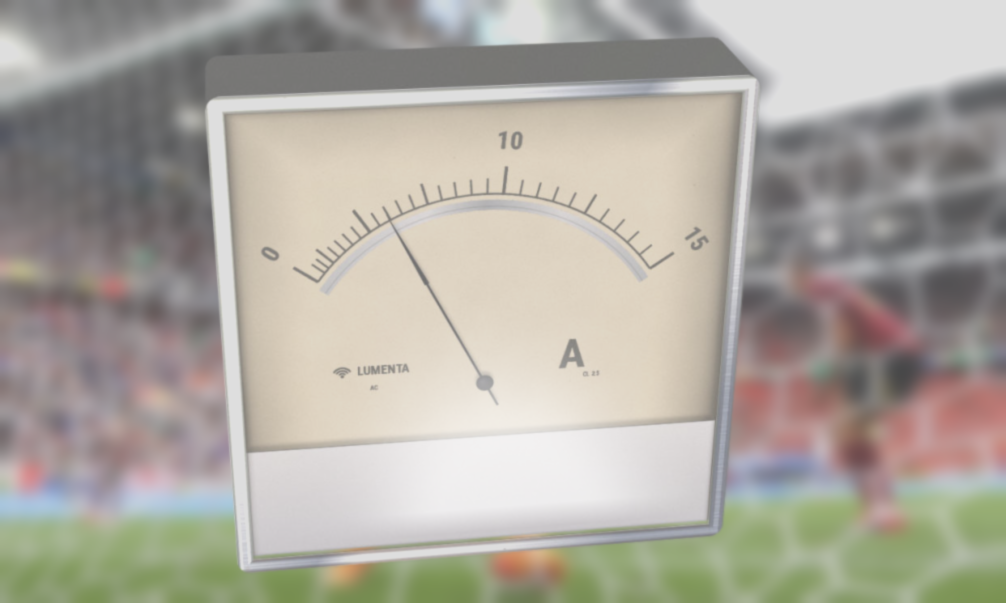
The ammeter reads 6 A
